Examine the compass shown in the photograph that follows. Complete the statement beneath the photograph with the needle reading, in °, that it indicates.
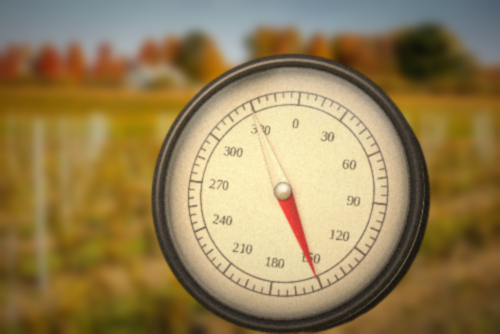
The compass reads 150 °
